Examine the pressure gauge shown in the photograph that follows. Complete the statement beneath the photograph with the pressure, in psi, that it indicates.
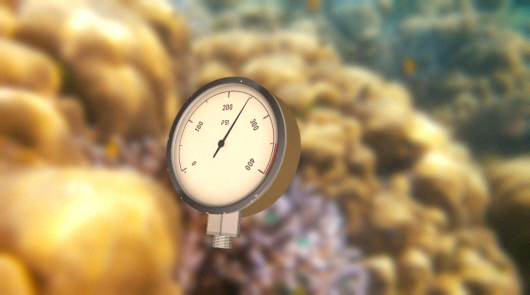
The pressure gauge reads 250 psi
